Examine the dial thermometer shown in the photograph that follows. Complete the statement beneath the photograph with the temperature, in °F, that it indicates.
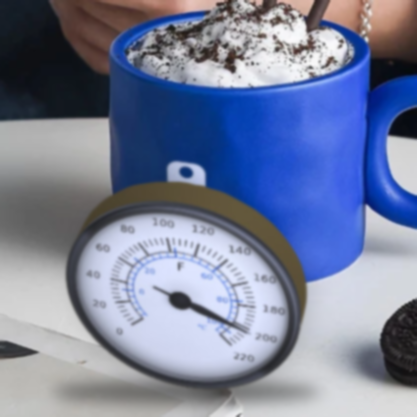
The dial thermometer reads 200 °F
